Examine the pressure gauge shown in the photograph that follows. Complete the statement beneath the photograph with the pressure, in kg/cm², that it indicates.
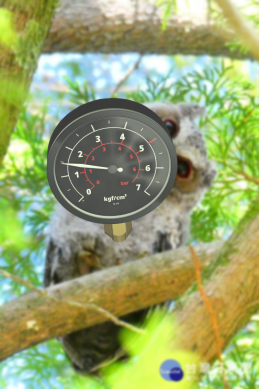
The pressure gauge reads 1.5 kg/cm²
